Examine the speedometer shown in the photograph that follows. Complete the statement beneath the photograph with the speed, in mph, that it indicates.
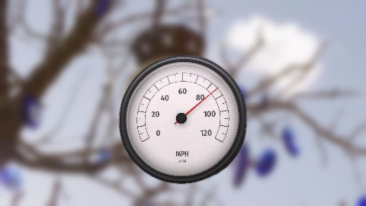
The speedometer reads 85 mph
